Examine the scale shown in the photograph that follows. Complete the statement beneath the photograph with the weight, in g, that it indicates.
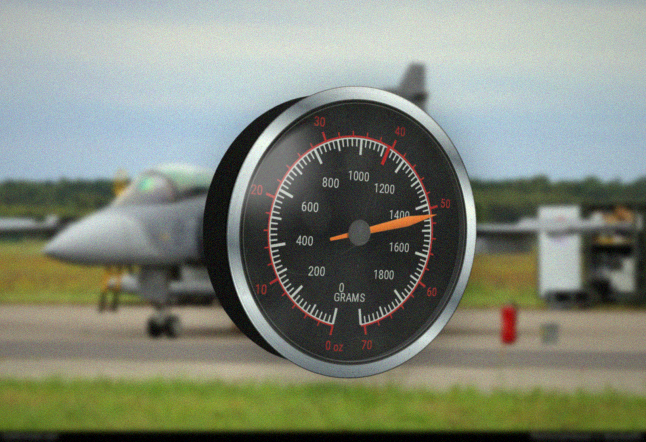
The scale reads 1440 g
